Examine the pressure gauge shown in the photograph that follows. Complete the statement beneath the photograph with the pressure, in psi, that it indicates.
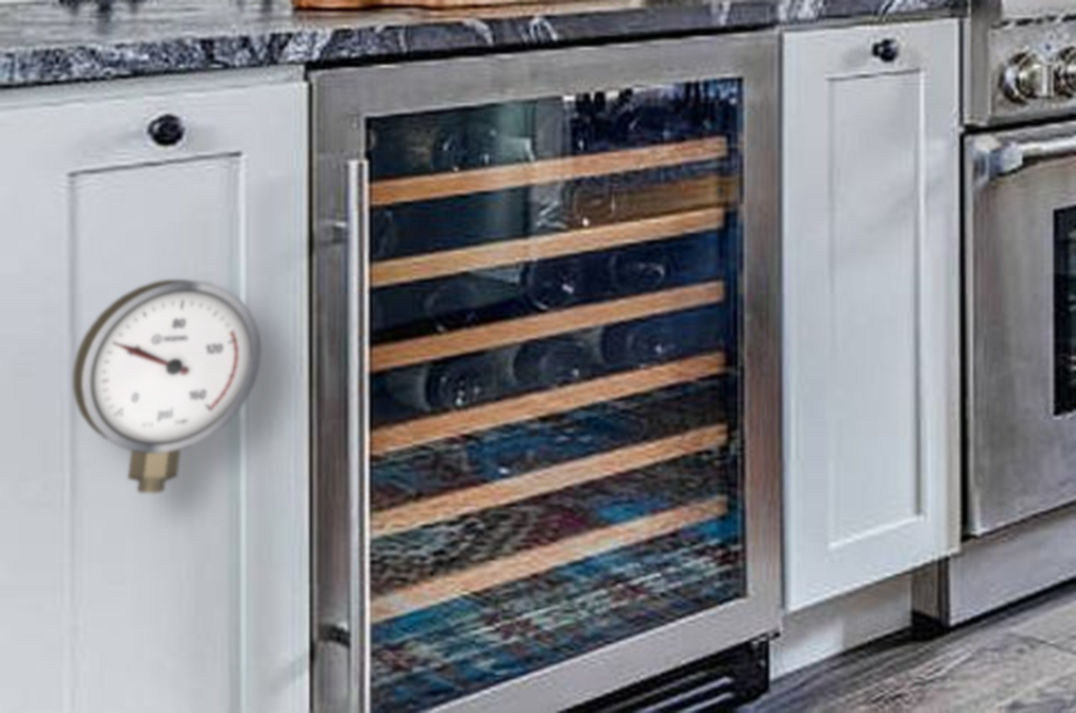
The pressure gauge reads 40 psi
